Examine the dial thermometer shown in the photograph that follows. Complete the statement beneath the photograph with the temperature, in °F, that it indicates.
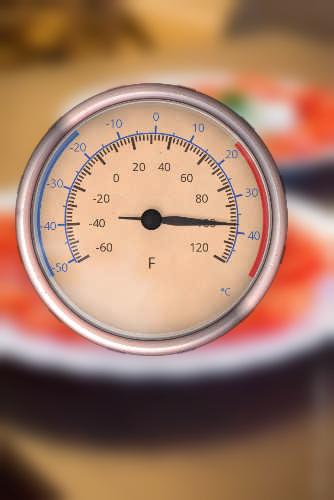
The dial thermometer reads 100 °F
